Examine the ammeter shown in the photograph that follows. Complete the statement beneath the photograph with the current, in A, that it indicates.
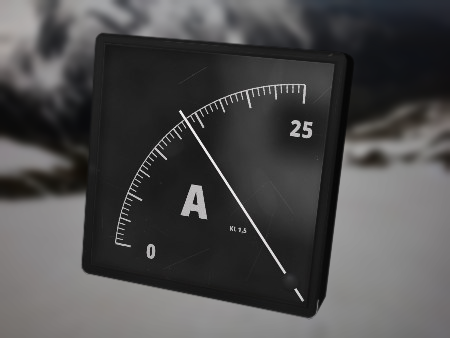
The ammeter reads 14 A
